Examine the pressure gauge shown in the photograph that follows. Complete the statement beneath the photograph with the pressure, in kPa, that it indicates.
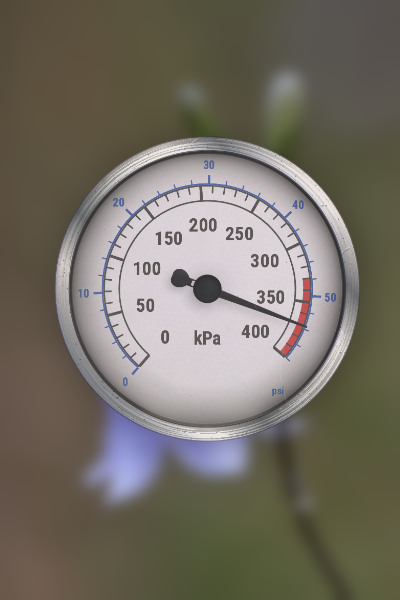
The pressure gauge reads 370 kPa
